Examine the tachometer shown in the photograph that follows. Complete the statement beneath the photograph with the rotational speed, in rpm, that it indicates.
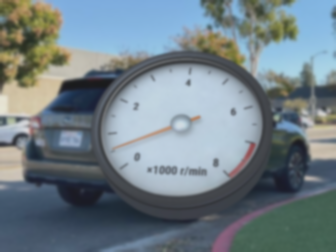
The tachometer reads 500 rpm
